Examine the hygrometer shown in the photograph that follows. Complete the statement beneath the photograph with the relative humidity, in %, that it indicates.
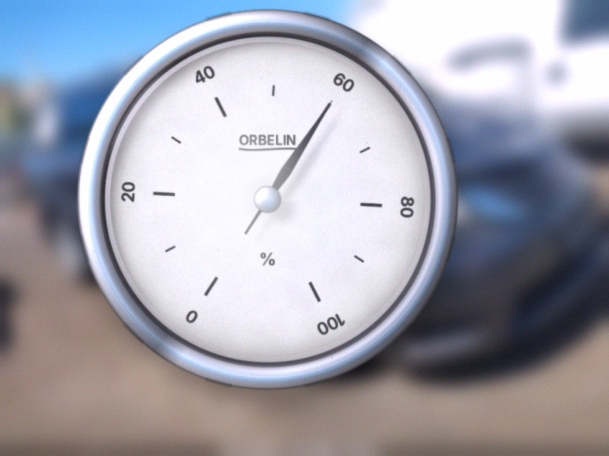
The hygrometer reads 60 %
